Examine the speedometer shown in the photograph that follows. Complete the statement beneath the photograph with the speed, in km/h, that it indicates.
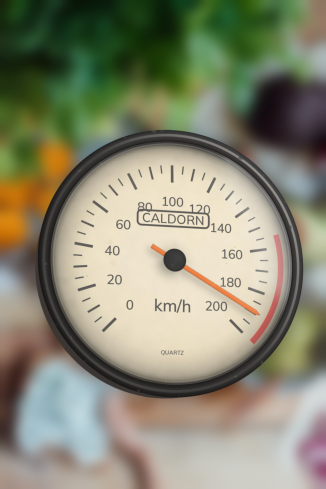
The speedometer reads 190 km/h
